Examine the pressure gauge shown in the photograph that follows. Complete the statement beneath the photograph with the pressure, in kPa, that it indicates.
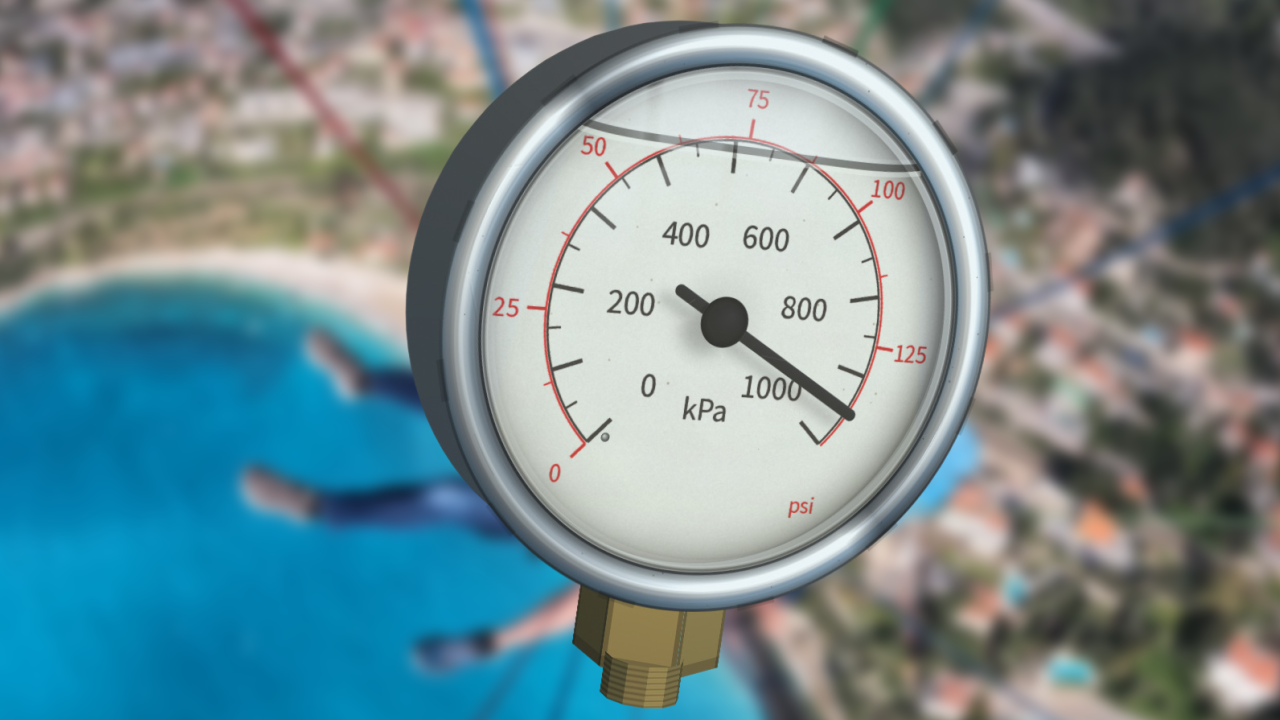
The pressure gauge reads 950 kPa
